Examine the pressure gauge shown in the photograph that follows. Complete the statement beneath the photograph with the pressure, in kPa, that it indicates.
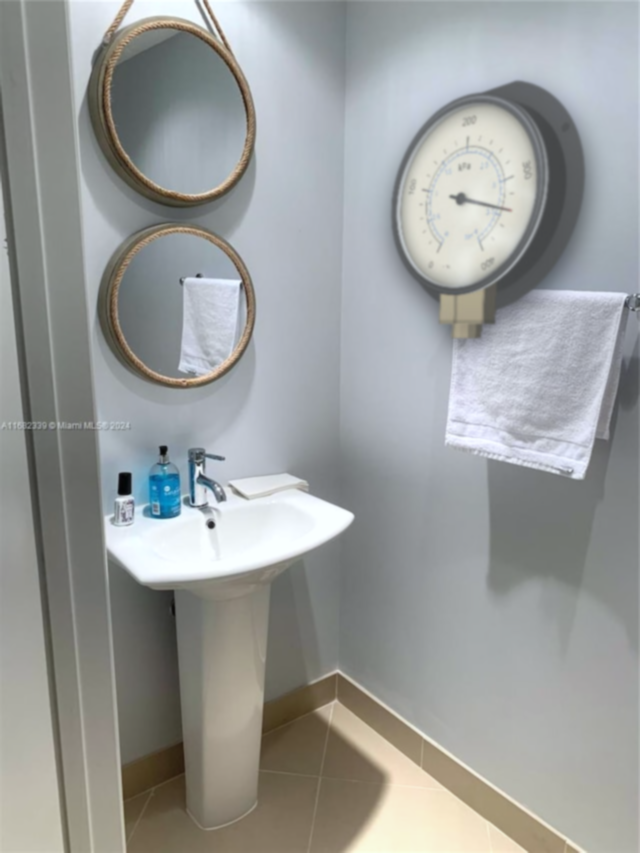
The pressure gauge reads 340 kPa
